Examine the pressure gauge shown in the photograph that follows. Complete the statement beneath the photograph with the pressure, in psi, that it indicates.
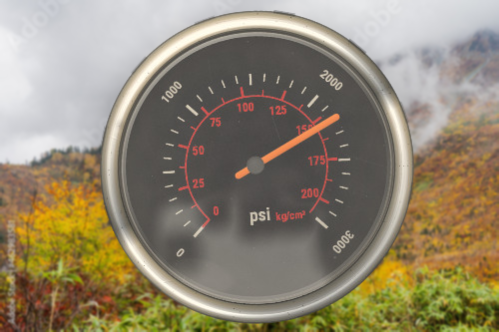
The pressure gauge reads 2200 psi
